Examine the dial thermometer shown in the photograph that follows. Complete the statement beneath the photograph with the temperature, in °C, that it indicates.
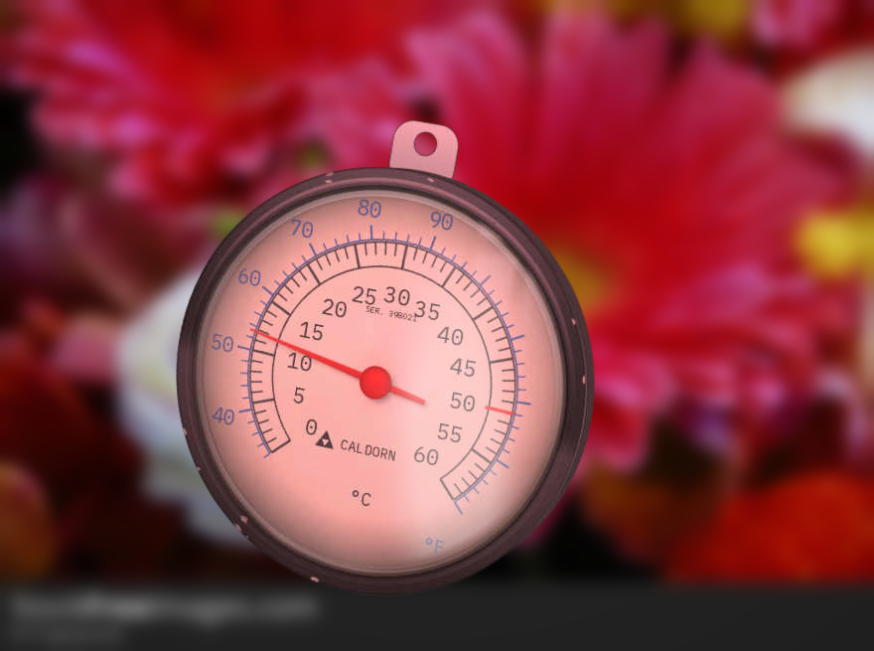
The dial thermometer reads 12 °C
